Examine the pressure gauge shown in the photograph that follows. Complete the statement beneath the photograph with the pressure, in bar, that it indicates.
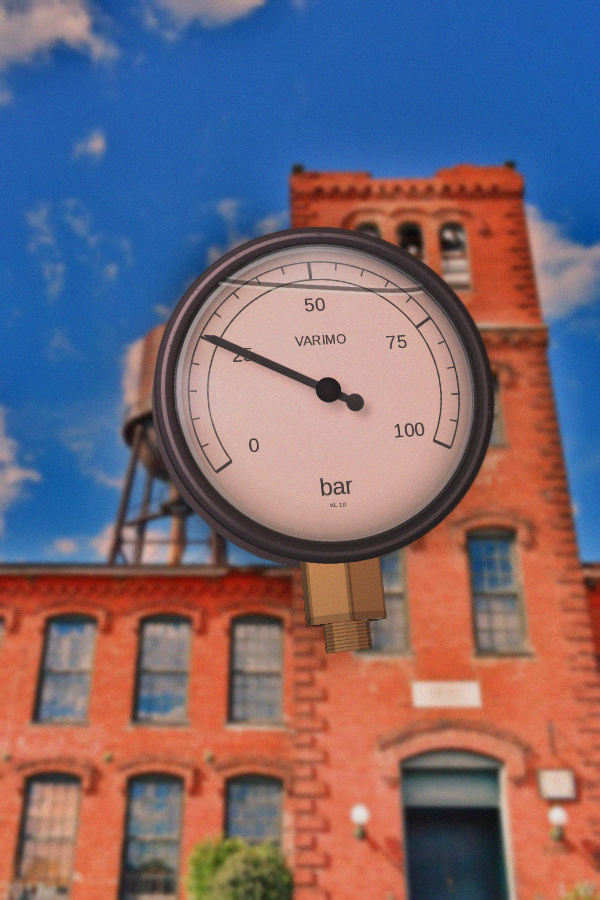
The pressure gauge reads 25 bar
